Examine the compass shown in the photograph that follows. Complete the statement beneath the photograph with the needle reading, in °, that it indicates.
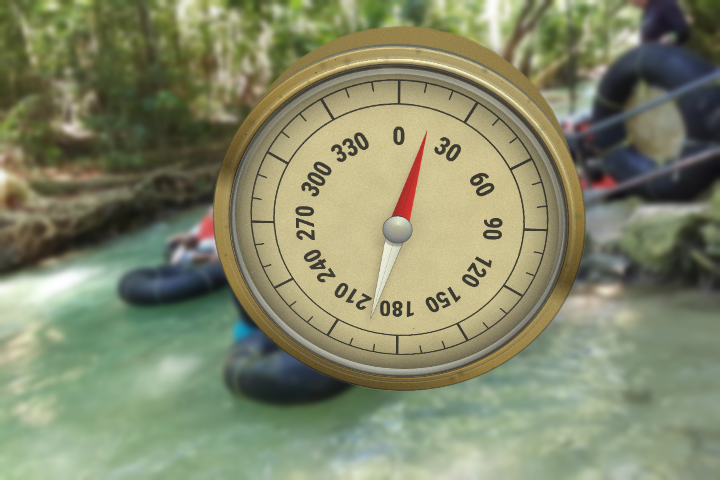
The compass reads 15 °
